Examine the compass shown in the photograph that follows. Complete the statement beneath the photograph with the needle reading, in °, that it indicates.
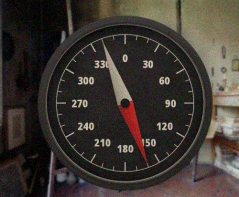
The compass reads 160 °
